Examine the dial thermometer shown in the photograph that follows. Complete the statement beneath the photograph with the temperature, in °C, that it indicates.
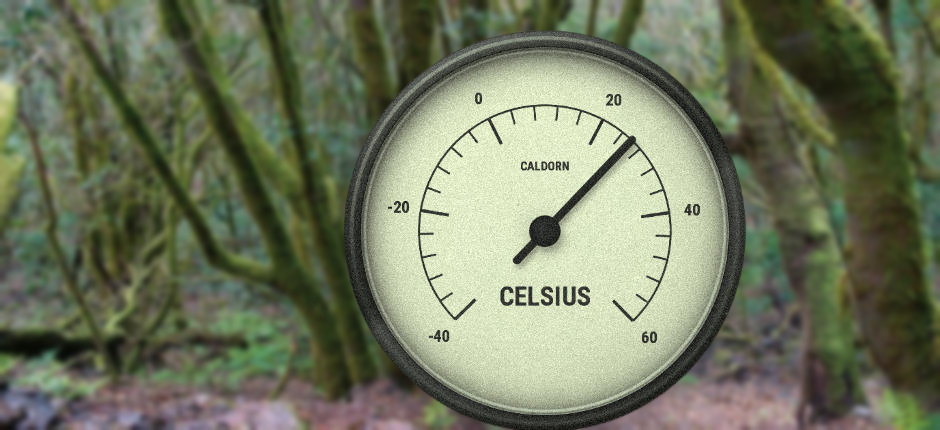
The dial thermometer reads 26 °C
